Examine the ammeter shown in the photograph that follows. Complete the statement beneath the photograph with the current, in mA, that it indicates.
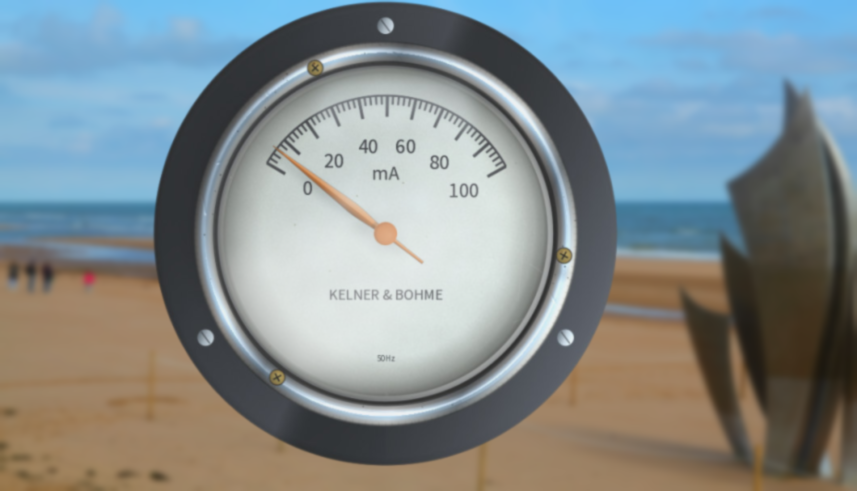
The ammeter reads 6 mA
